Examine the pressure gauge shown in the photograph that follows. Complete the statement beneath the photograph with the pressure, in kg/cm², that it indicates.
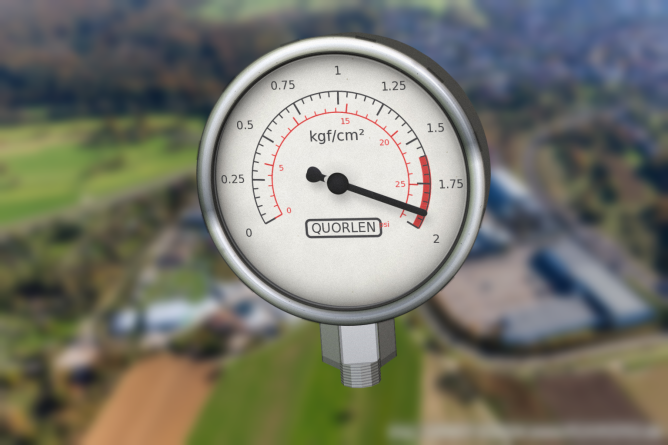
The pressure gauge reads 1.9 kg/cm²
